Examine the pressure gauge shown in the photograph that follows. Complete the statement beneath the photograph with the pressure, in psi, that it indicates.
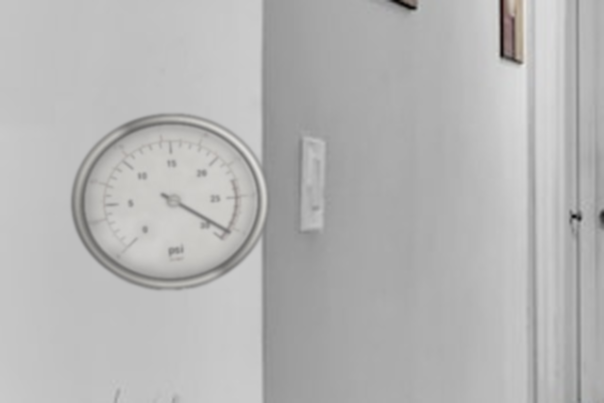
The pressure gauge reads 29 psi
